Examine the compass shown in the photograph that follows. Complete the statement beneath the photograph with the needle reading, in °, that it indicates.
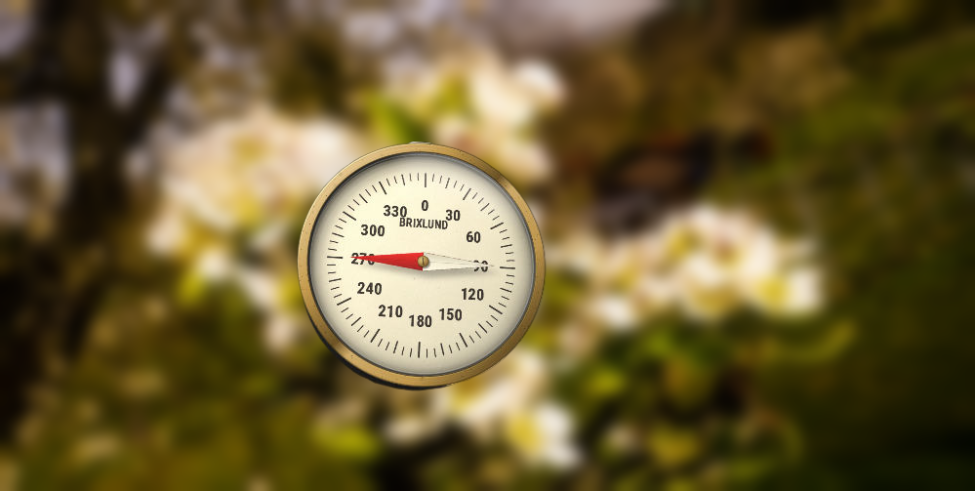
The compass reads 270 °
